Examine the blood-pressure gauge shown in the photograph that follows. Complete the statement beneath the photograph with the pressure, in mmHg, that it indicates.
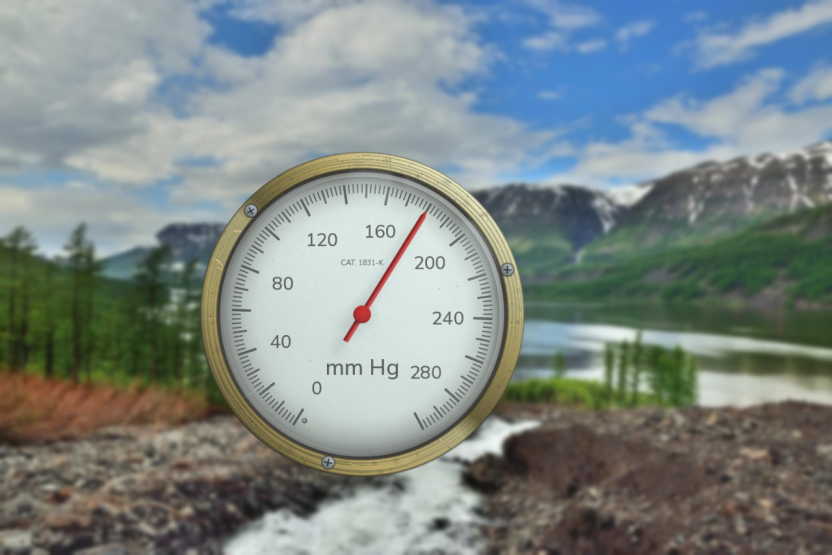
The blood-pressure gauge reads 180 mmHg
